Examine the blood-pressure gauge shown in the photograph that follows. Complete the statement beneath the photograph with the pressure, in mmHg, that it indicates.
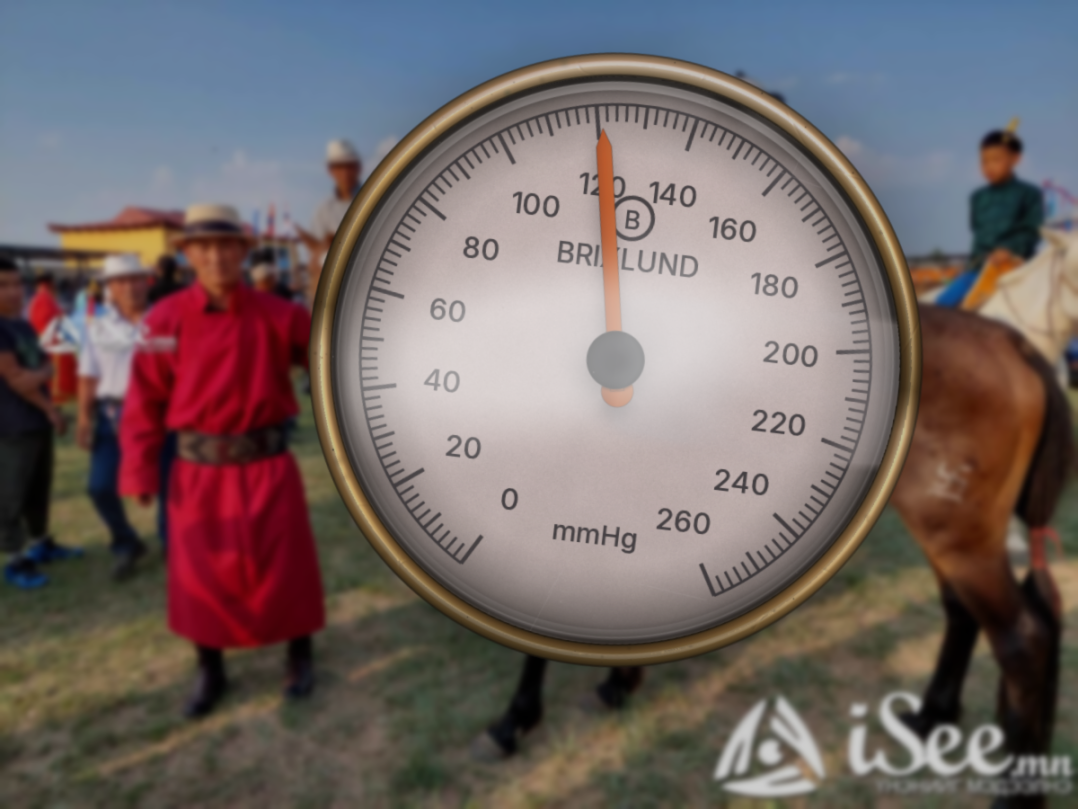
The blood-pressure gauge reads 121 mmHg
